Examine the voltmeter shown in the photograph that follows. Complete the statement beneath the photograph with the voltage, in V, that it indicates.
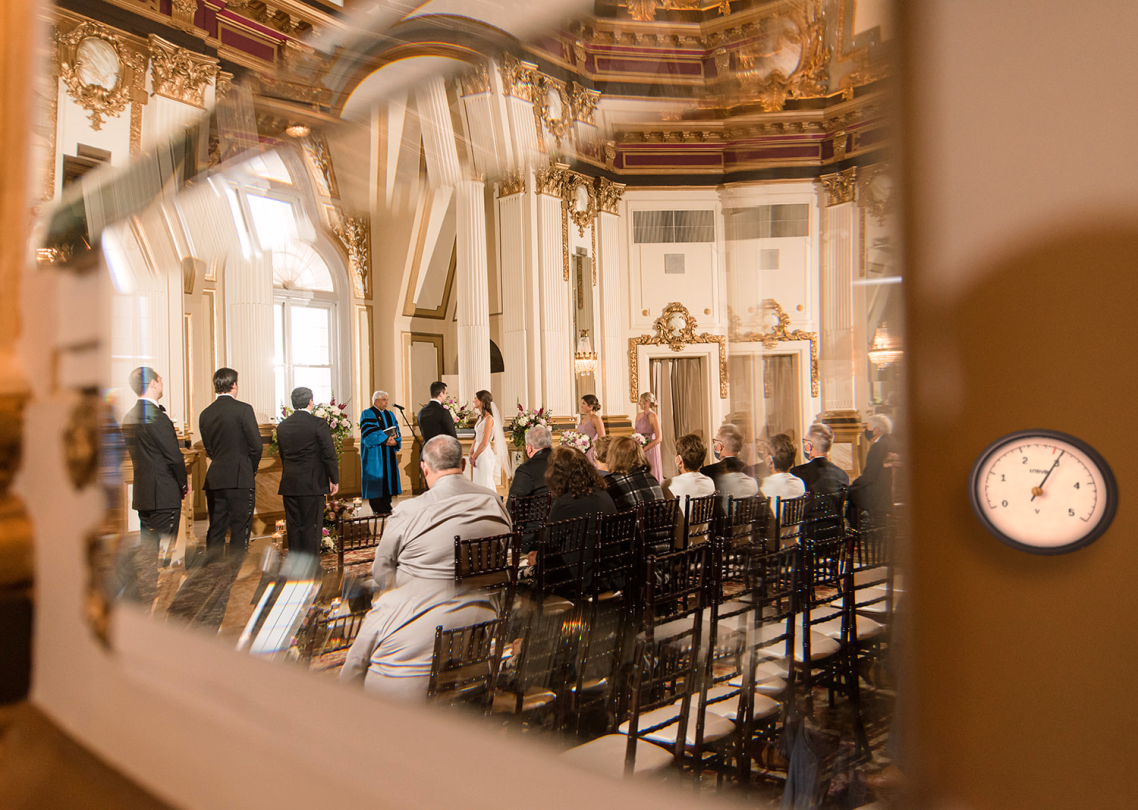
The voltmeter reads 3 V
